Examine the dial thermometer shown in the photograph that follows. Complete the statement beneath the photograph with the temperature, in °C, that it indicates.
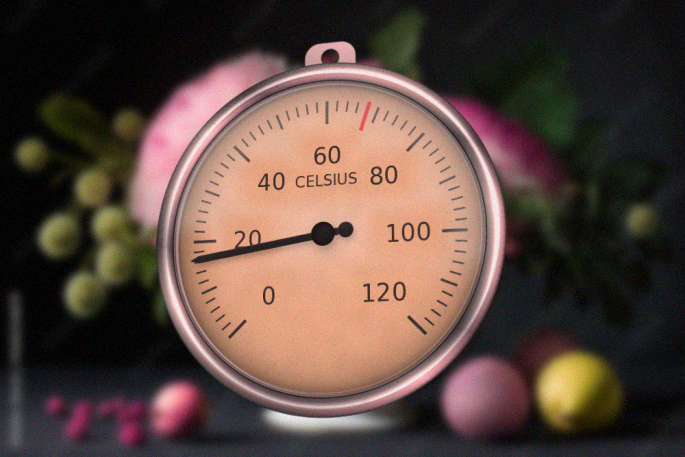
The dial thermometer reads 16 °C
